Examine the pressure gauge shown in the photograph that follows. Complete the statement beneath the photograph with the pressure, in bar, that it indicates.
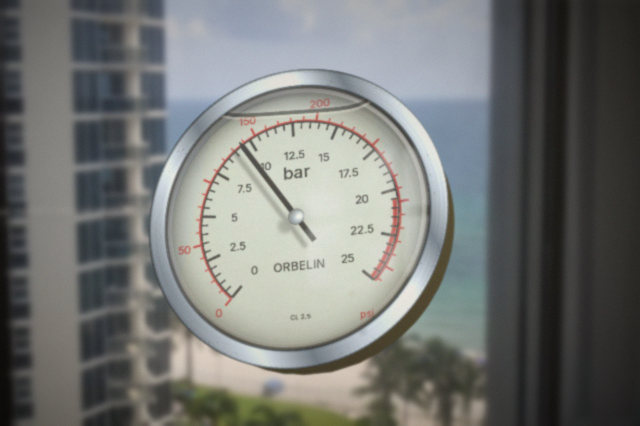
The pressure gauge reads 9.5 bar
